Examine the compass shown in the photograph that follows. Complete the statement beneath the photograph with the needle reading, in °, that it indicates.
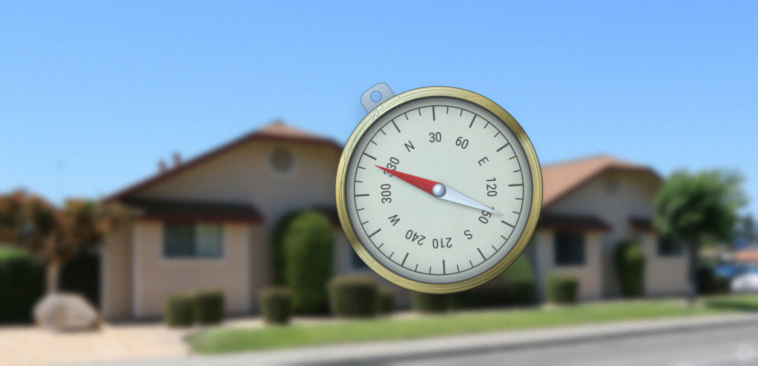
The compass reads 325 °
